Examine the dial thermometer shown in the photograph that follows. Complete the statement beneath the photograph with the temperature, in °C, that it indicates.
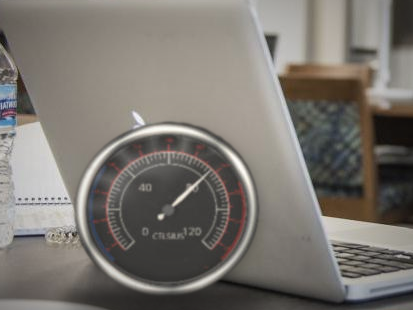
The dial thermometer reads 80 °C
